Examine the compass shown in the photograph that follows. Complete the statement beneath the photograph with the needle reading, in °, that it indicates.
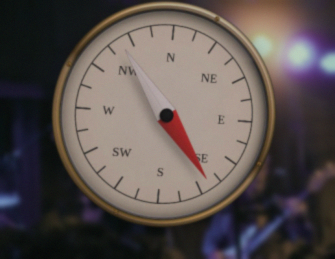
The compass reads 142.5 °
